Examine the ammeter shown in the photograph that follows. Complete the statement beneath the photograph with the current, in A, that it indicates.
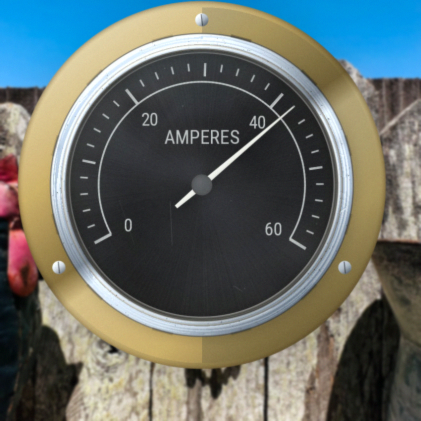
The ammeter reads 42 A
